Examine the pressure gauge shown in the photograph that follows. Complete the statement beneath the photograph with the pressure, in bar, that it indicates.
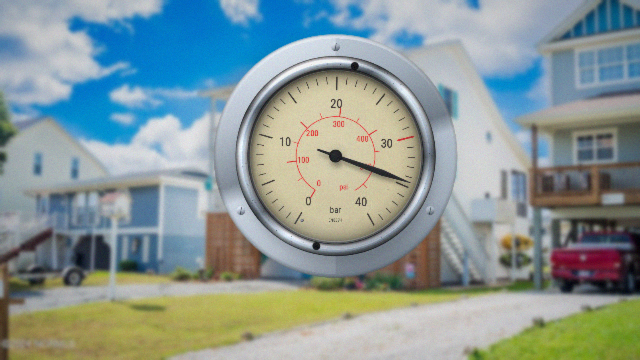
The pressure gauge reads 34.5 bar
